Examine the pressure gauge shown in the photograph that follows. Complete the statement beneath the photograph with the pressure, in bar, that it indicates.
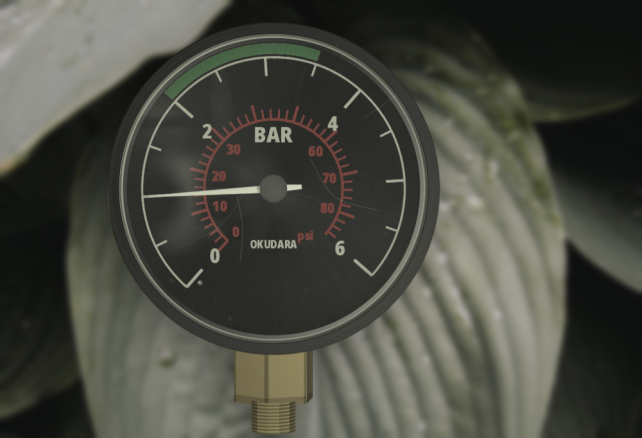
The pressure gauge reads 1 bar
